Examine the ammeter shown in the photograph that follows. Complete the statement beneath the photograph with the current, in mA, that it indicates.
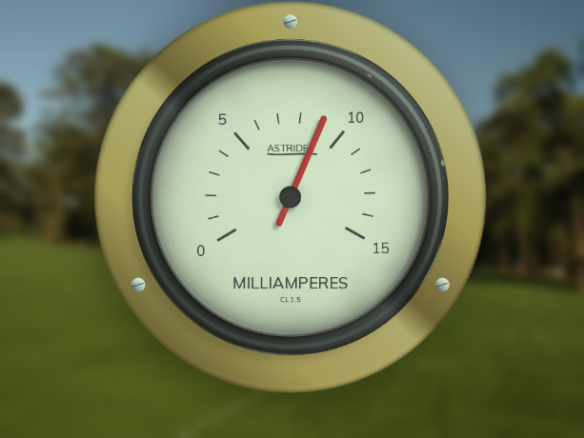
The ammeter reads 9 mA
